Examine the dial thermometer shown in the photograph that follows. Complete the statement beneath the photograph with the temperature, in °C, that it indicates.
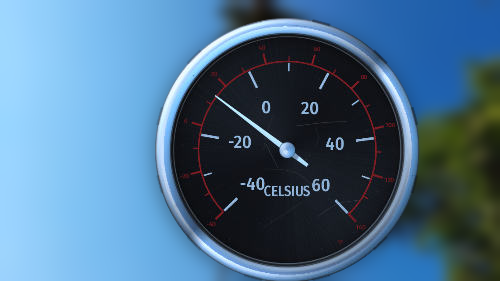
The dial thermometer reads -10 °C
